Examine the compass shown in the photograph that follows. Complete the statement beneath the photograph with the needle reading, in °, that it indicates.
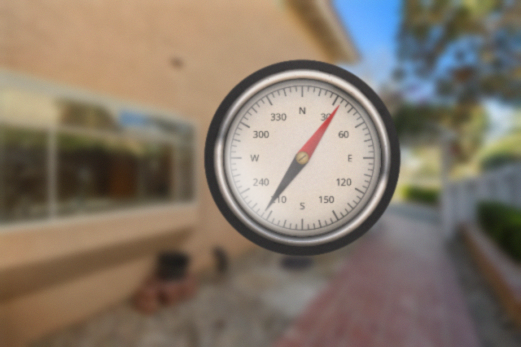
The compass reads 35 °
